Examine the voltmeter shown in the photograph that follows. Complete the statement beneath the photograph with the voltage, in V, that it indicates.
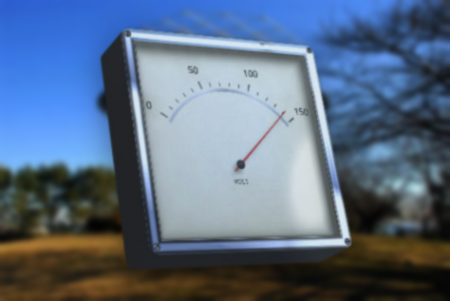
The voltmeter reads 140 V
